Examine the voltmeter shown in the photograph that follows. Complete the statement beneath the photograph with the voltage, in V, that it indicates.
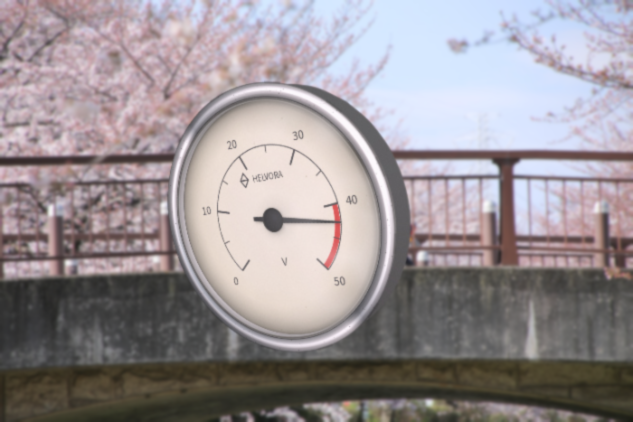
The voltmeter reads 42.5 V
